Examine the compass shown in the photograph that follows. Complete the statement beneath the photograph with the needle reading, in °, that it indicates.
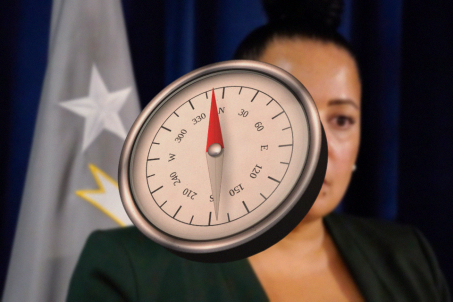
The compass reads 352.5 °
